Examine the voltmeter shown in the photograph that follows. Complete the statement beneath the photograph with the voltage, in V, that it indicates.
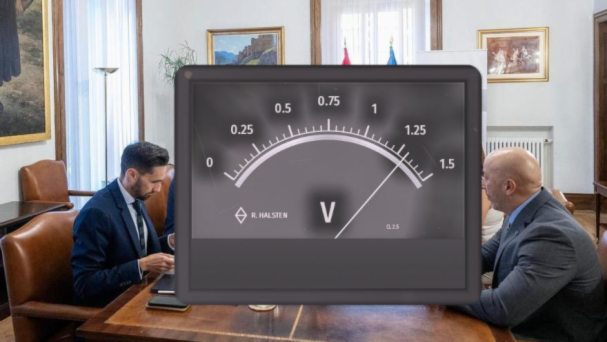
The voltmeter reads 1.3 V
